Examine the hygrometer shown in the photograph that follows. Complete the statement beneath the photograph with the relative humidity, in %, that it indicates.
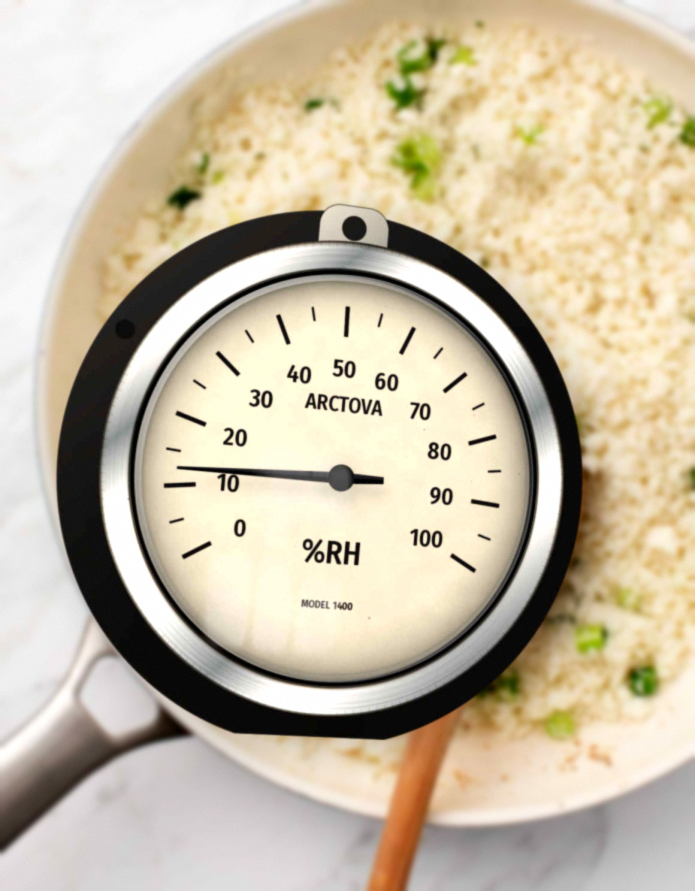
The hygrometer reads 12.5 %
